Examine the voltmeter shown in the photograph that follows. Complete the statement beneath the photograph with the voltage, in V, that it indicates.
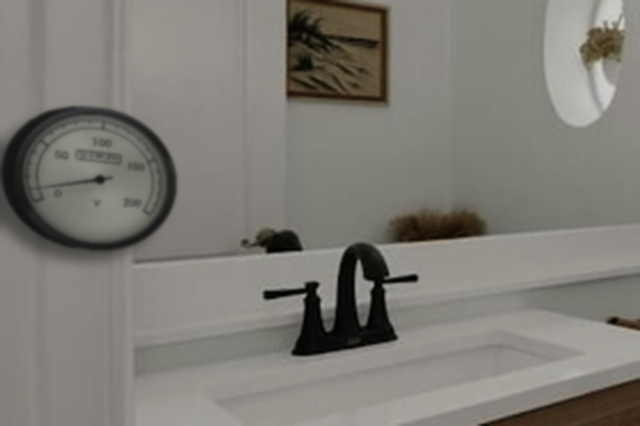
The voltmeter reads 10 V
